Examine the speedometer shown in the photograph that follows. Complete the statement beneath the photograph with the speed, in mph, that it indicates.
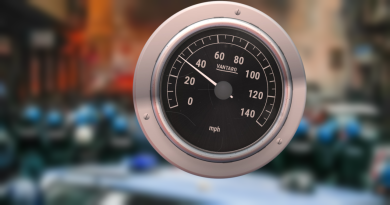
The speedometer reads 32.5 mph
